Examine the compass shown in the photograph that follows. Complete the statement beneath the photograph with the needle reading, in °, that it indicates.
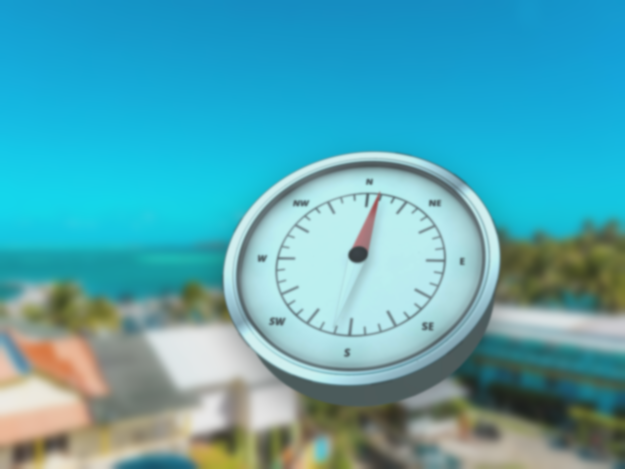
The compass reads 10 °
